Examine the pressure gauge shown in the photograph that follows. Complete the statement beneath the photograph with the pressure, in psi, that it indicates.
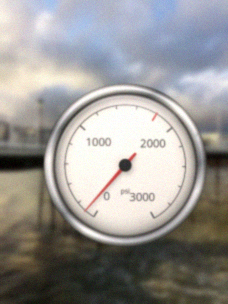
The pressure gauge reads 100 psi
